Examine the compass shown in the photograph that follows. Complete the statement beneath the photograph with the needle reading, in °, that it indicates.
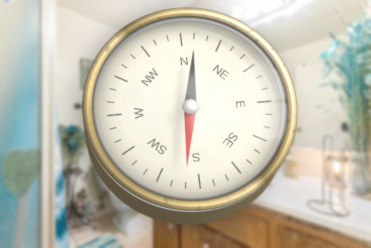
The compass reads 190 °
